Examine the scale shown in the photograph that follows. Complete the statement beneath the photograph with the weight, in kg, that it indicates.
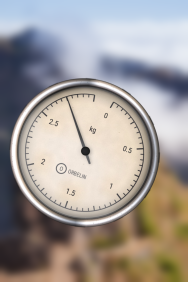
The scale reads 2.75 kg
